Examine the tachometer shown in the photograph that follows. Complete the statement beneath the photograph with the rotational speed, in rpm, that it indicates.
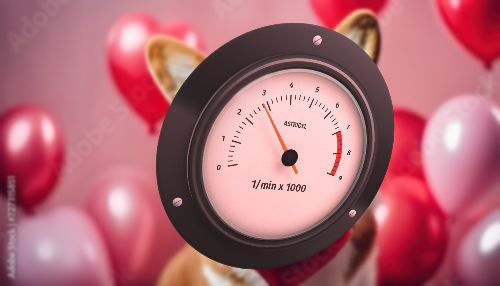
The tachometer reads 2800 rpm
